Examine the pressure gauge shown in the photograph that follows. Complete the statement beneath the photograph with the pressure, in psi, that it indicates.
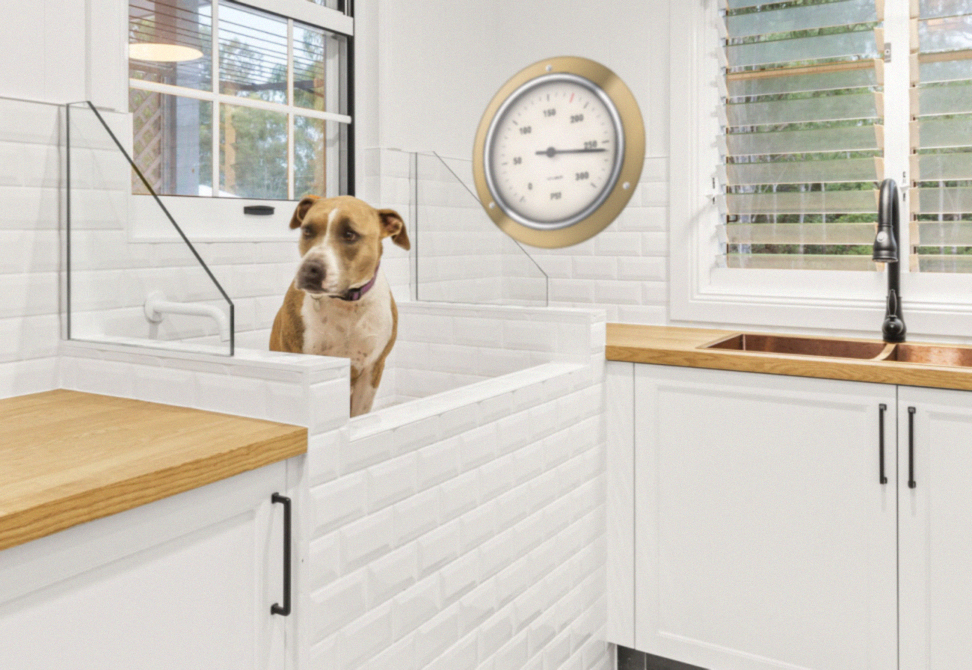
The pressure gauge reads 260 psi
